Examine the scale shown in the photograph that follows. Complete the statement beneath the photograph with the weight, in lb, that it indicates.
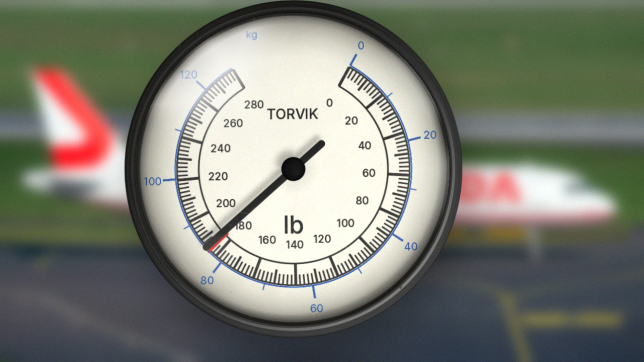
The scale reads 186 lb
